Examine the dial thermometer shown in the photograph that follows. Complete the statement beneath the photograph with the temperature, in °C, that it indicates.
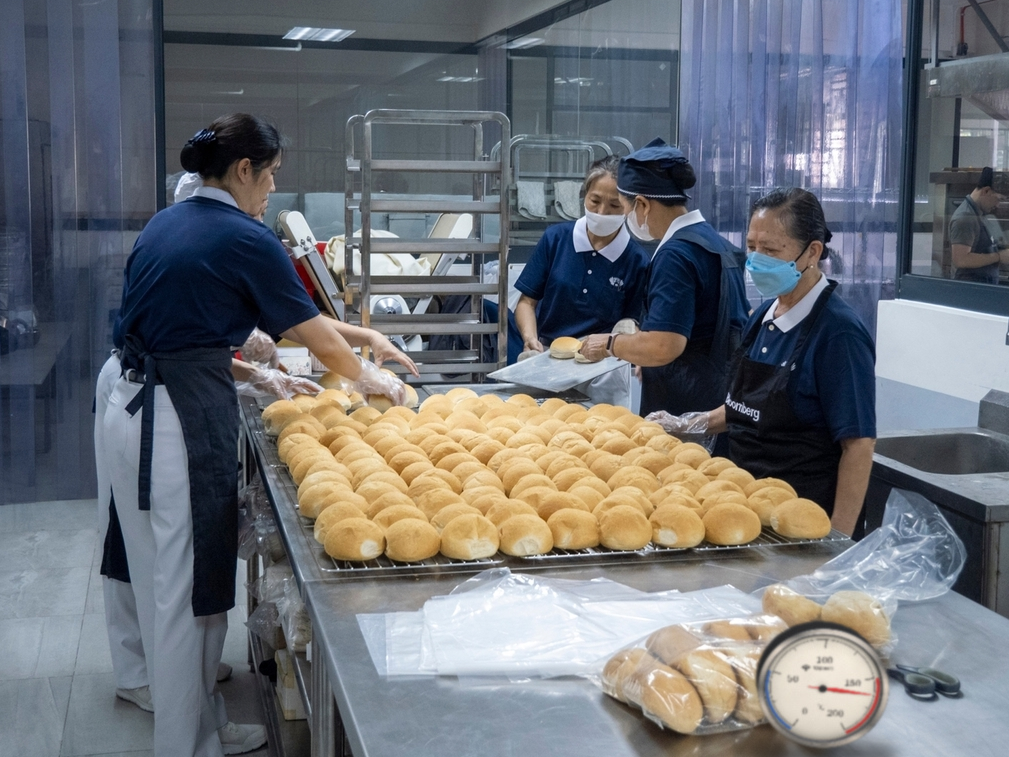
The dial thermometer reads 162.5 °C
